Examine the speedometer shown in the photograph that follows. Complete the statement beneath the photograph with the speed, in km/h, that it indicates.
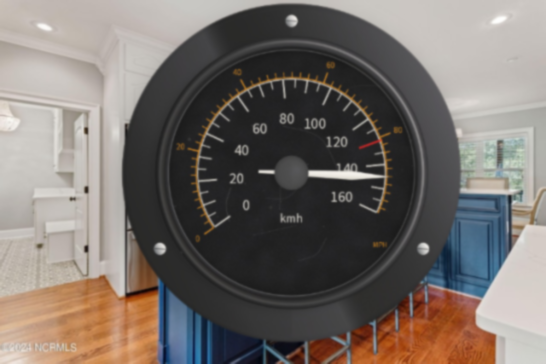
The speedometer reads 145 km/h
